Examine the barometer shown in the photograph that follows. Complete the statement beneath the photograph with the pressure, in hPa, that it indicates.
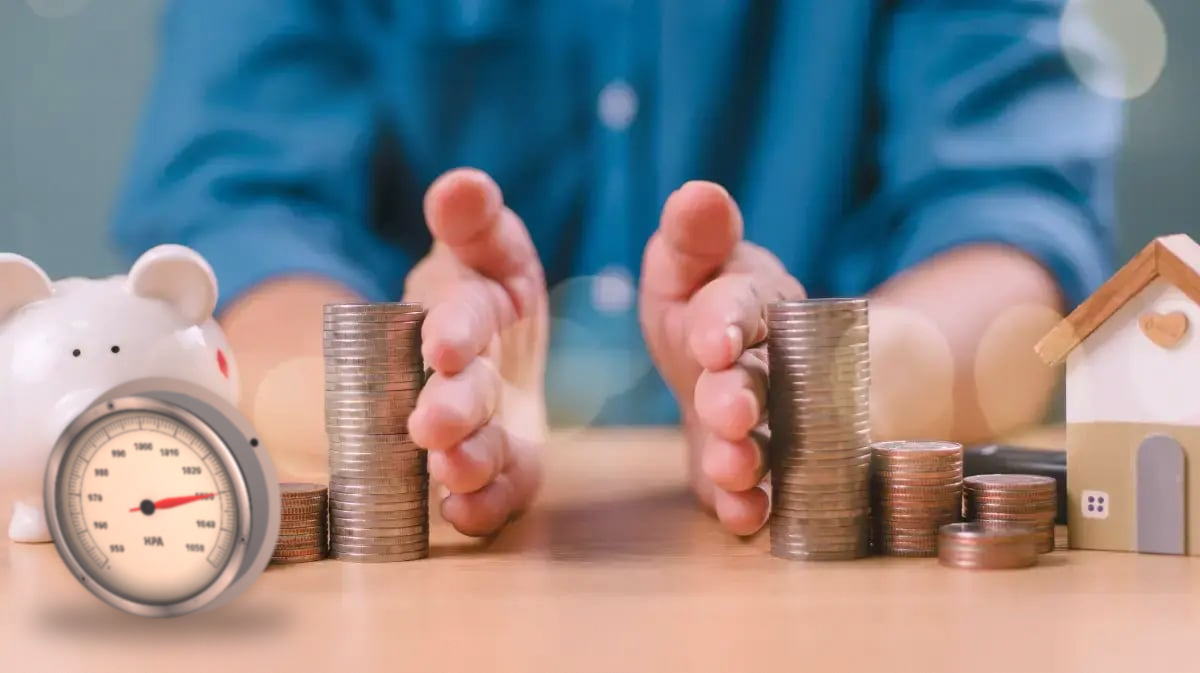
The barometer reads 1030 hPa
